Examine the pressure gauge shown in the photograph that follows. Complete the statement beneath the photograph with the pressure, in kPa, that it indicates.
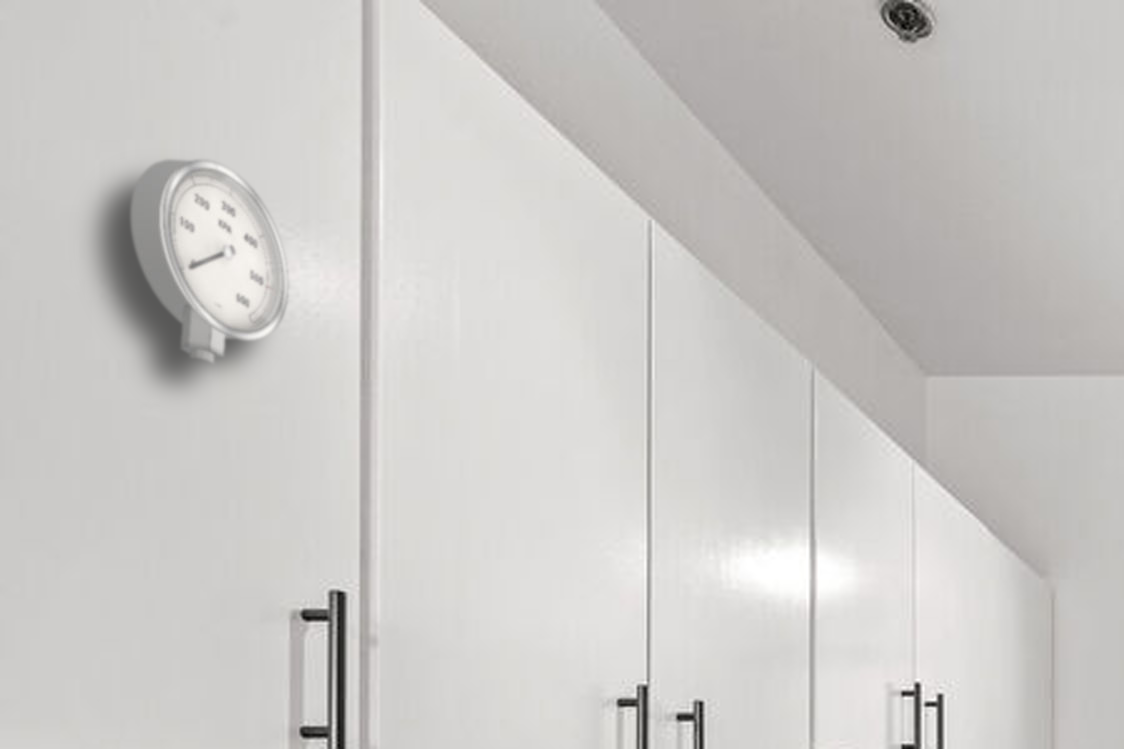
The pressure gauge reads 0 kPa
